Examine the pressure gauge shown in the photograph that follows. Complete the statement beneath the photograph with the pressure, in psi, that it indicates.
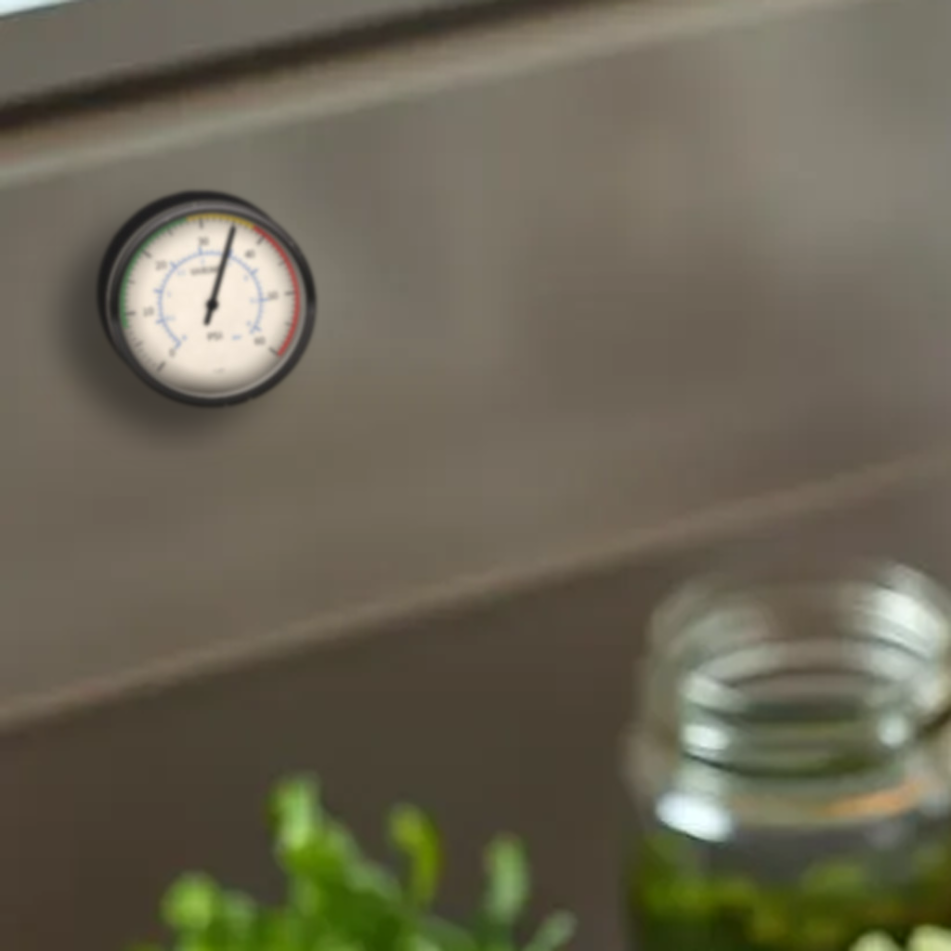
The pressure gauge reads 35 psi
